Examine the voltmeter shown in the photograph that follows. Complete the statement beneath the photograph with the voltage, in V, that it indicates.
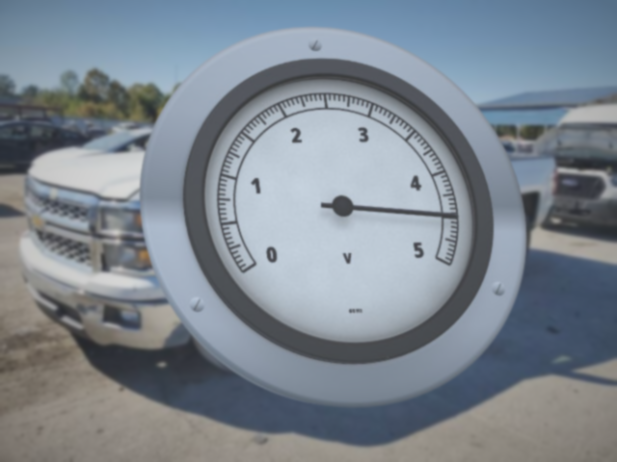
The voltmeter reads 4.5 V
